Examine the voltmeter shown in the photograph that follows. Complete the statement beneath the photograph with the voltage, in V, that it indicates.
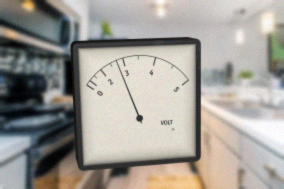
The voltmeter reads 2.75 V
